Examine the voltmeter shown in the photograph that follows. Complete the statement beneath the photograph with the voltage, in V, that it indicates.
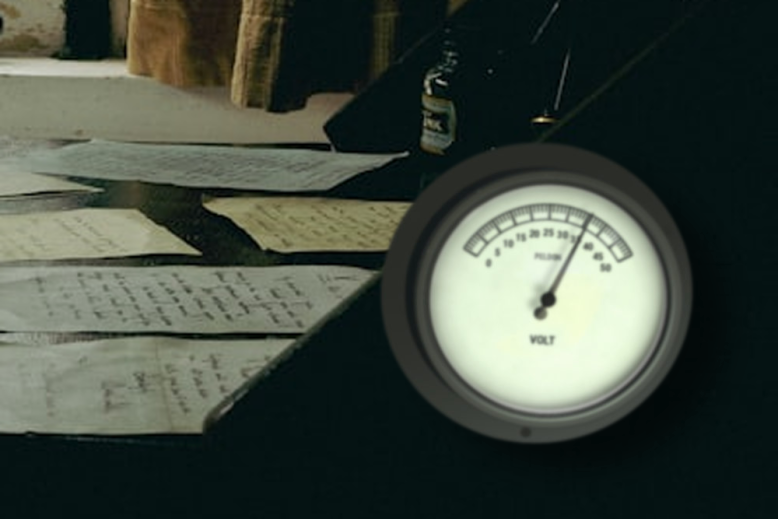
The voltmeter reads 35 V
